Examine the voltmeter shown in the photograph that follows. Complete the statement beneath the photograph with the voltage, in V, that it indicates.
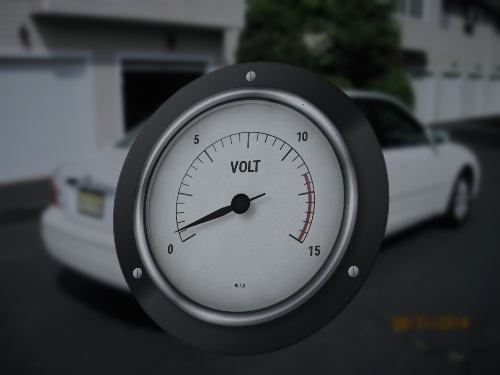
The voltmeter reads 0.5 V
